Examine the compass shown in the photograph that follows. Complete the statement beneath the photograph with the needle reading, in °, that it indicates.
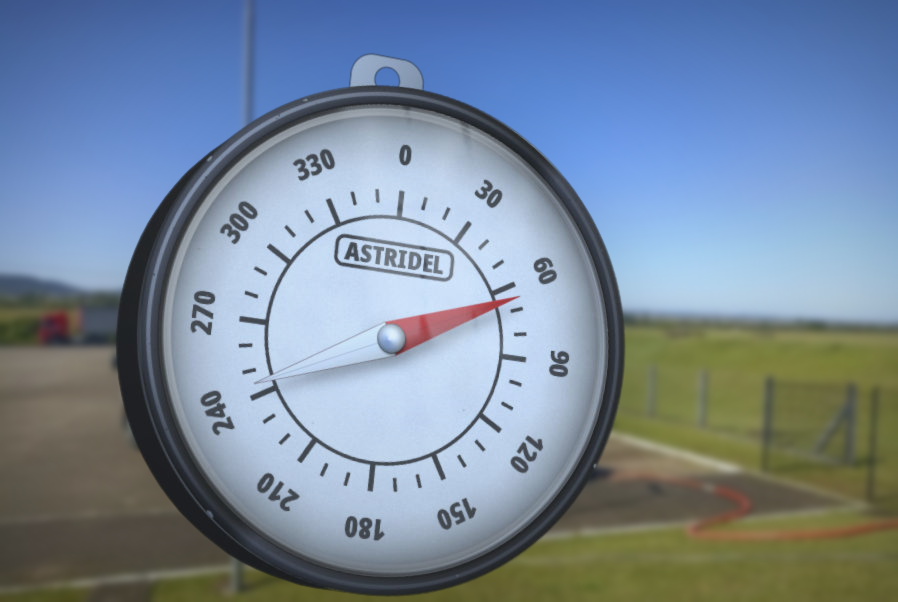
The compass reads 65 °
